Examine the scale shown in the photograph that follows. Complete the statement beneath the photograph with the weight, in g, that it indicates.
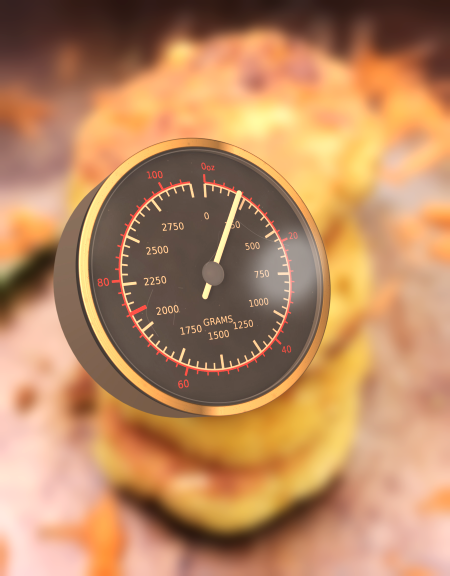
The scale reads 200 g
